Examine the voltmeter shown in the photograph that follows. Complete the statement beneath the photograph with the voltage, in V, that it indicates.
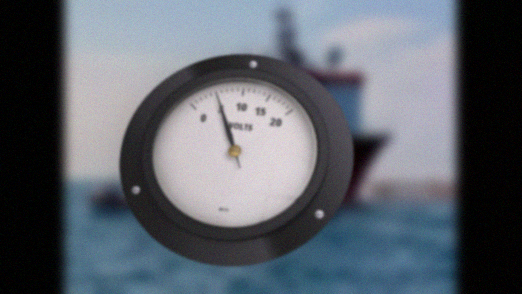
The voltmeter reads 5 V
